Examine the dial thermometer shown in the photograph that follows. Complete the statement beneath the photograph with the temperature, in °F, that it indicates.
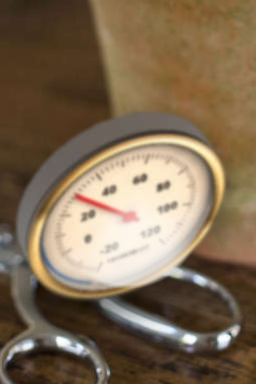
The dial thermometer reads 30 °F
